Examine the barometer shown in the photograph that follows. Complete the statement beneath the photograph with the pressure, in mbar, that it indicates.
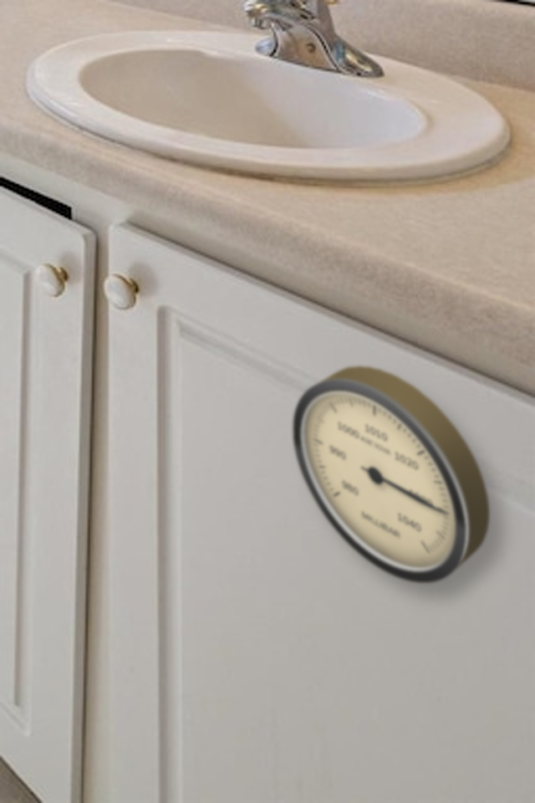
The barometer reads 1030 mbar
